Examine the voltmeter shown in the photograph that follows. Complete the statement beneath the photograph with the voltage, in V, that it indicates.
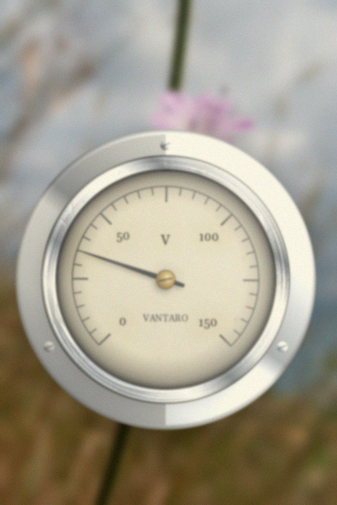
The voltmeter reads 35 V
